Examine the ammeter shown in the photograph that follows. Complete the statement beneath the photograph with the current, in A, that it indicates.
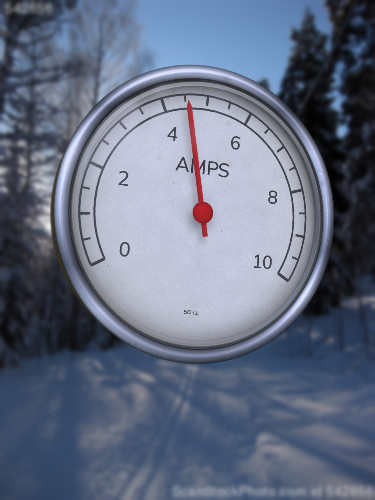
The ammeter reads 4.5 A
